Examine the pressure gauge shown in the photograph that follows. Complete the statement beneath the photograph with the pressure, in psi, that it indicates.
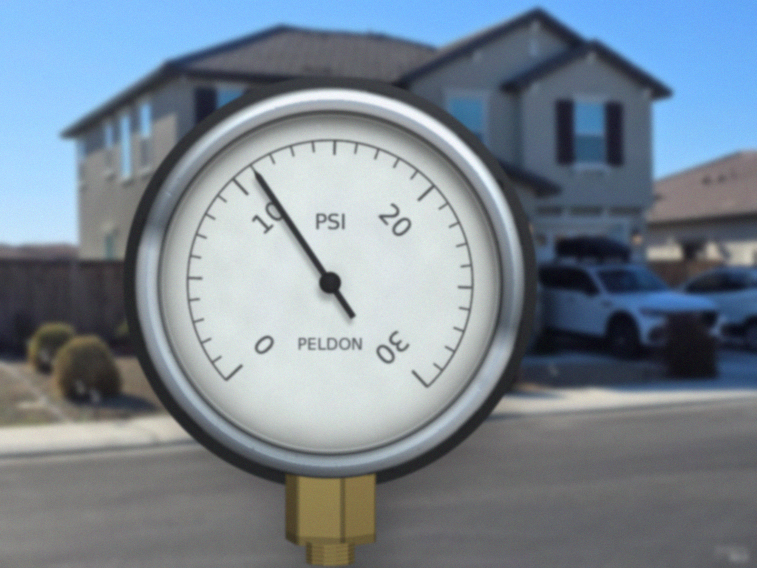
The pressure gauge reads 11 psi
